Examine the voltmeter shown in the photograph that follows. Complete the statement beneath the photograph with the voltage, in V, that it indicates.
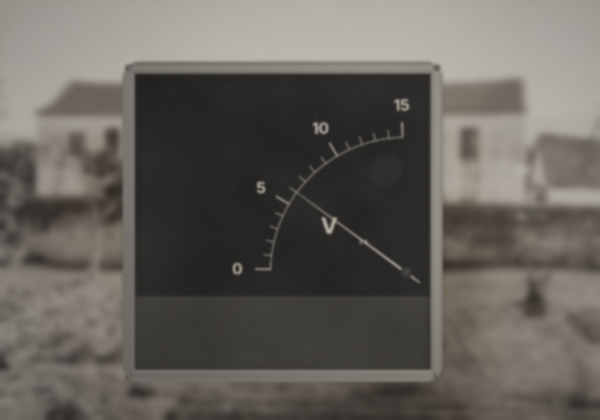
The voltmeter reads 6 V
